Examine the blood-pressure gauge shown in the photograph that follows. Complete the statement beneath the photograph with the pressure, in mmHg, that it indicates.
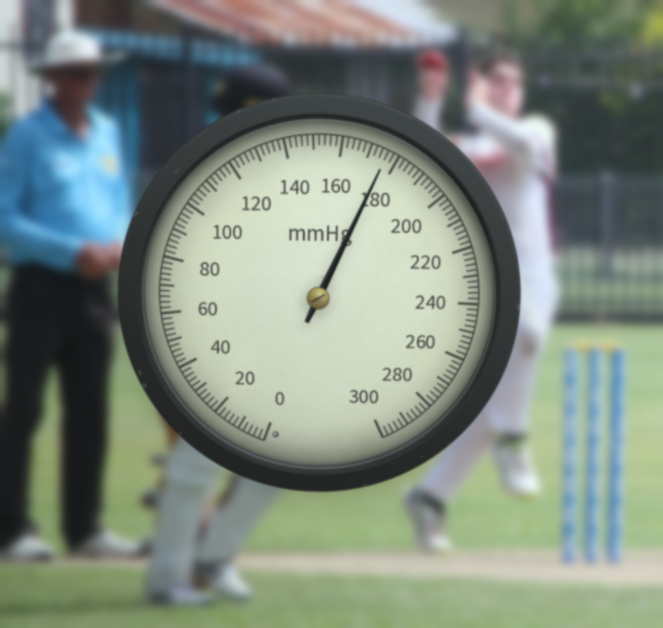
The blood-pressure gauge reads 176 mmHg
